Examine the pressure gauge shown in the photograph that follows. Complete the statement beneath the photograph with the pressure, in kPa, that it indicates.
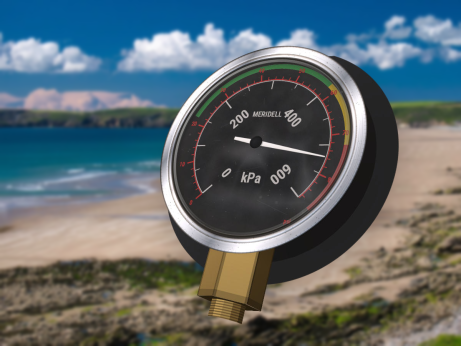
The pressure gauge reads 525 kPa
